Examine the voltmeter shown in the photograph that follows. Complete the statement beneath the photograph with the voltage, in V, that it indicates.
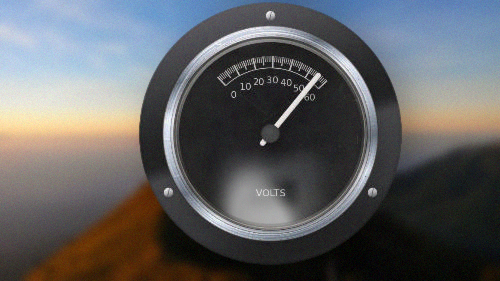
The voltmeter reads 55 V
